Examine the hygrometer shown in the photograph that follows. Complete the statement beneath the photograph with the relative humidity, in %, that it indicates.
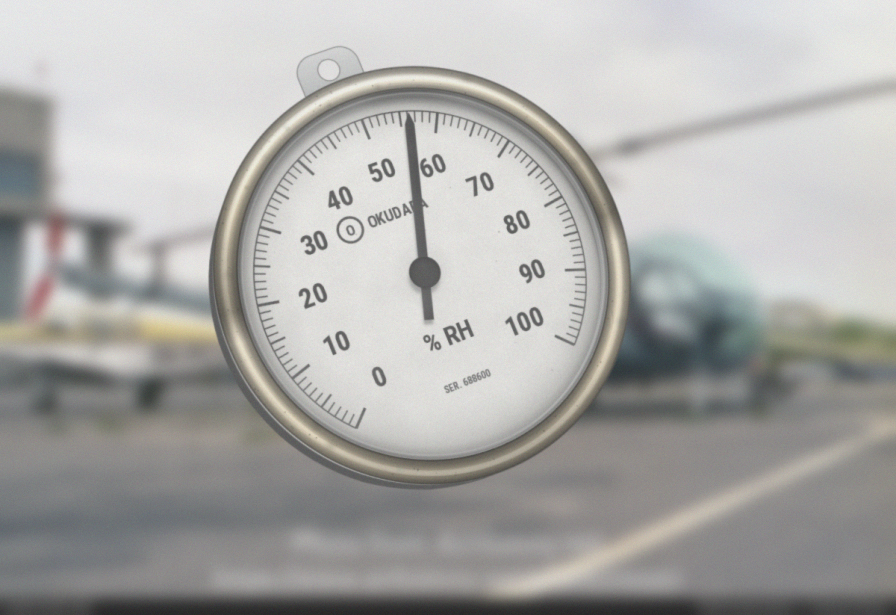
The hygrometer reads 56 %
